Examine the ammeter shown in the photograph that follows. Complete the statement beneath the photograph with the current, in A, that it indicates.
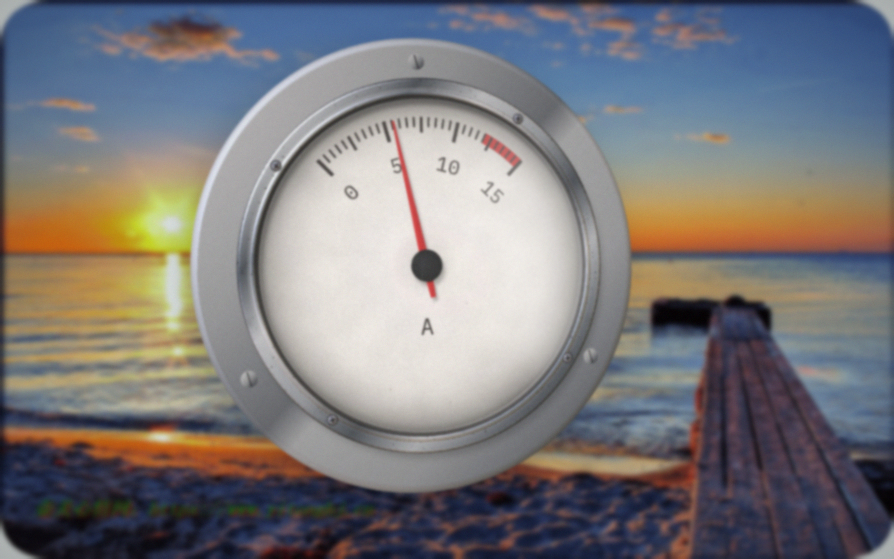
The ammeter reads 5.5 A
